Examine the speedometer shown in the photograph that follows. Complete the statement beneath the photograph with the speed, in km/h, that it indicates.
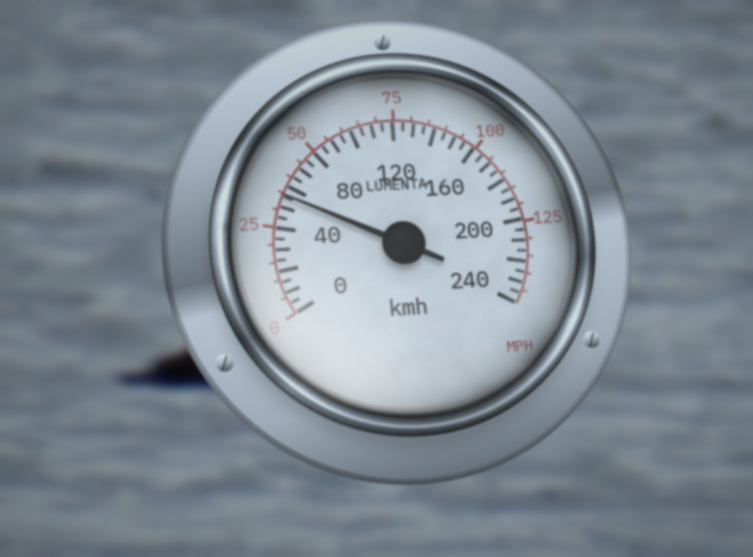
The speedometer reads 55 km/h
